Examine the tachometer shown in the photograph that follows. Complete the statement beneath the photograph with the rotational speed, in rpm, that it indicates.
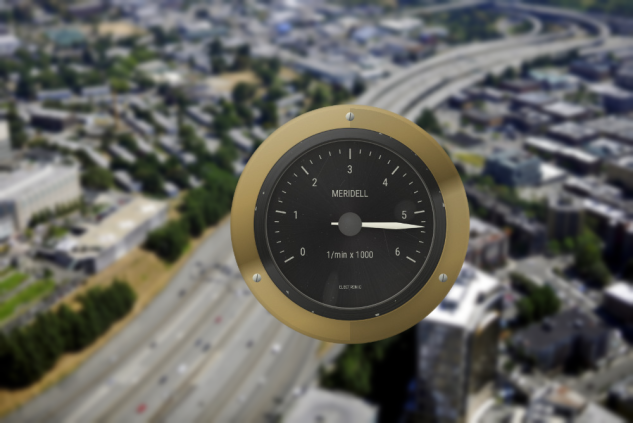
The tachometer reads 5300 rpm
